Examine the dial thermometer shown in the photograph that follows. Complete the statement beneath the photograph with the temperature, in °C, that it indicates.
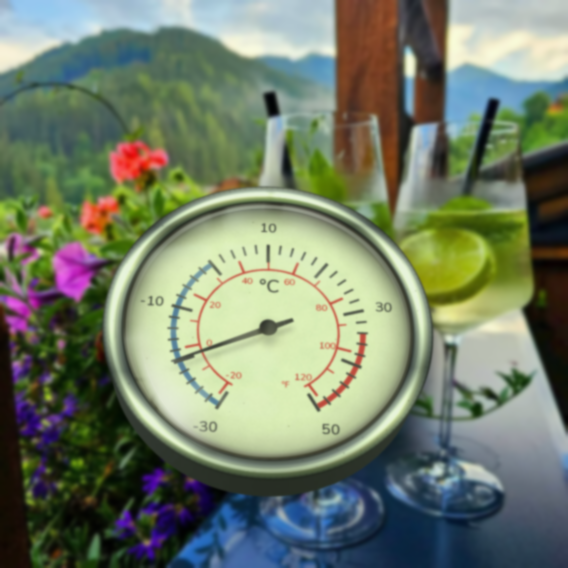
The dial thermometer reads -20 °C
